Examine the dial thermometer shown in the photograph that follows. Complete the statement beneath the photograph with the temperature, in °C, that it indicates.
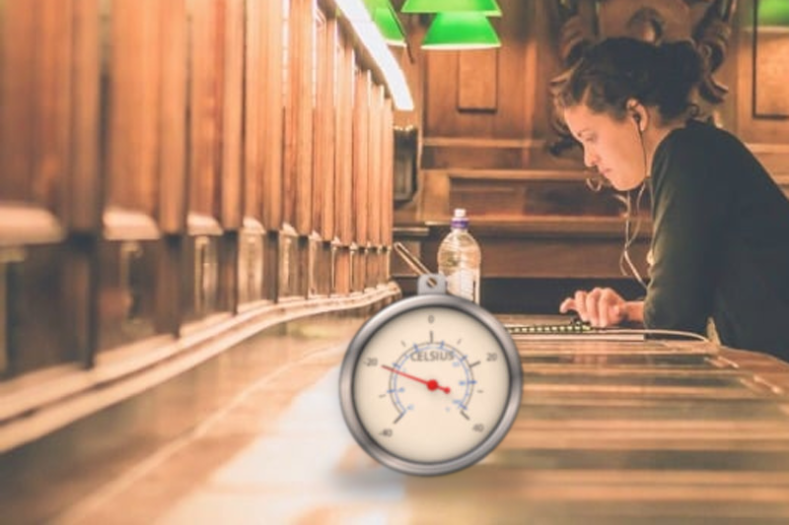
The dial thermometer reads -20 °C
